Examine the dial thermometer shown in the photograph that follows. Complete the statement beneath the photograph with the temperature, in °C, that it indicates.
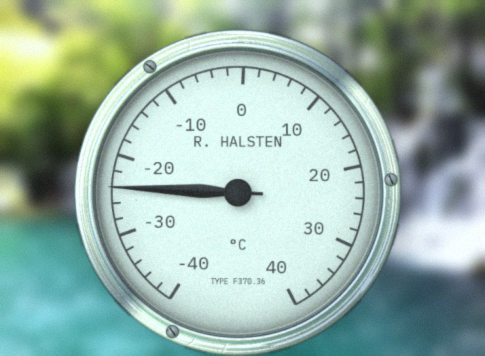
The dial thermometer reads -24 °C
